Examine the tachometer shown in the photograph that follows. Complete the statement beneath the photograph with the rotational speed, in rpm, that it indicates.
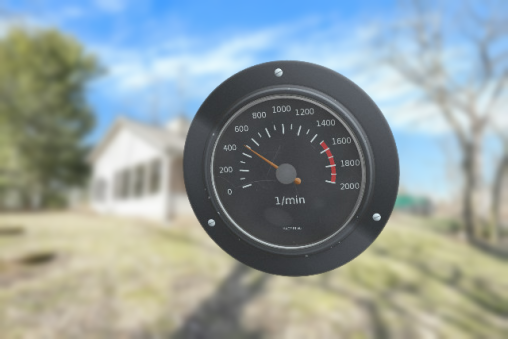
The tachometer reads 500 rpm
